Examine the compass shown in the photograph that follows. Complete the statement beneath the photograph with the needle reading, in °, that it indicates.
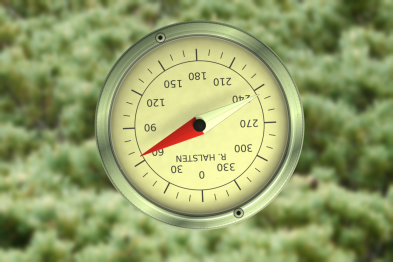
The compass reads 65 °
